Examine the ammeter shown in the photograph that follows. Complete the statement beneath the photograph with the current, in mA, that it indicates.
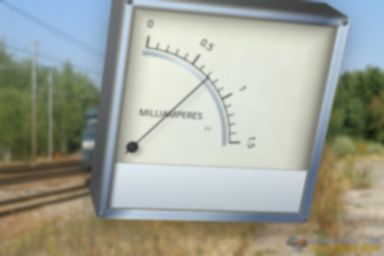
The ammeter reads 0.7 mA
